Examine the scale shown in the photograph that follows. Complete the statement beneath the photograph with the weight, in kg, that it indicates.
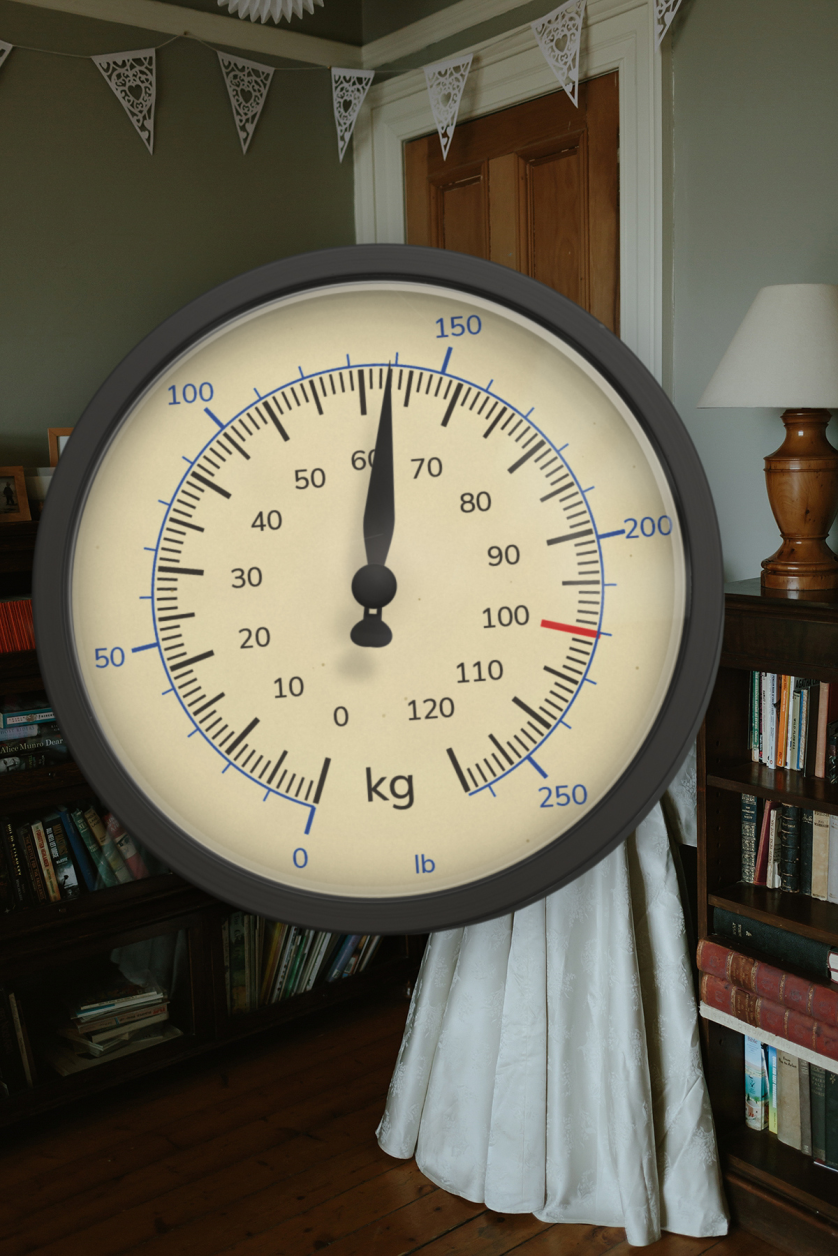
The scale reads 63 kg
